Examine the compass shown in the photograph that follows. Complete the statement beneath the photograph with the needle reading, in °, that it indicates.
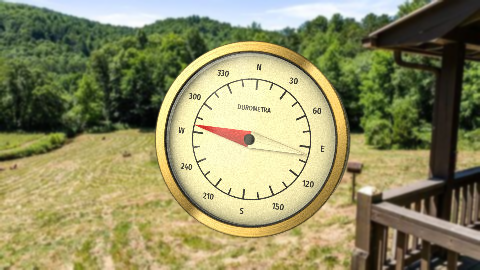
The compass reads 277.5 °
